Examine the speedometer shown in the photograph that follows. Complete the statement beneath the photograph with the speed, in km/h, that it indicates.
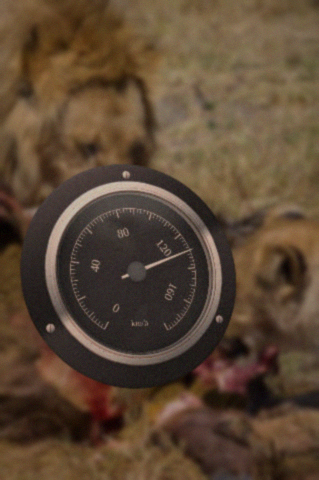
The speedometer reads 130 km/h
